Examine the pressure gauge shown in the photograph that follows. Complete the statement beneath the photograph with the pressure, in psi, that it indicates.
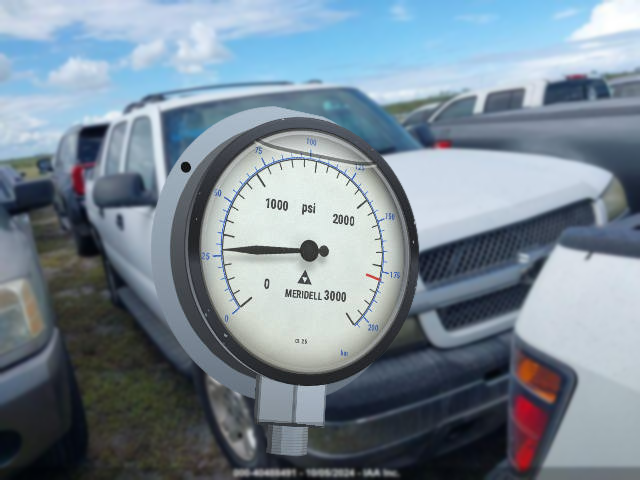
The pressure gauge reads 400 psi
